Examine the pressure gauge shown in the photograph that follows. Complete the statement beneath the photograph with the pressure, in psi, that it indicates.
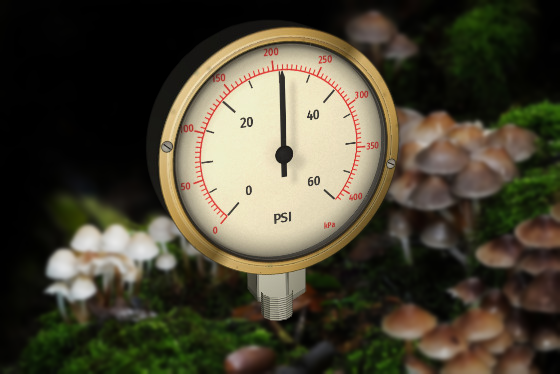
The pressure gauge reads 30 psi
